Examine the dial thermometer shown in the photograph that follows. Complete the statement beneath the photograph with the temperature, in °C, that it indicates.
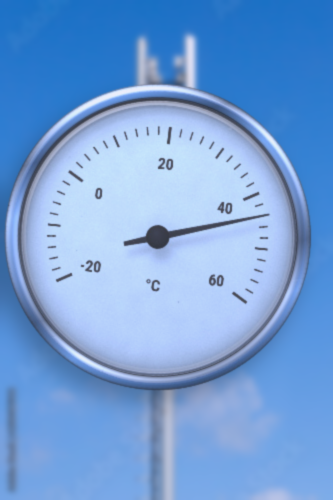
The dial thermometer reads 44 °C
